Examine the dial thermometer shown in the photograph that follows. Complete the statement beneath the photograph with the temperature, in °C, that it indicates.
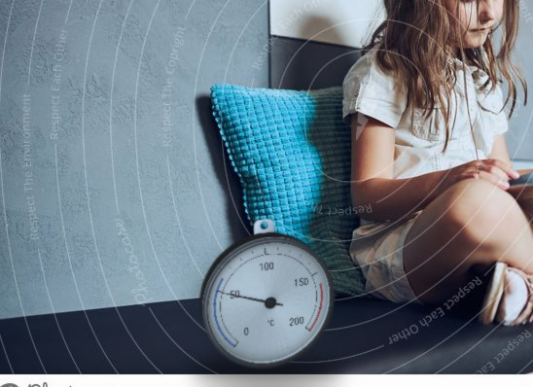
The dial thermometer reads 50 °C
